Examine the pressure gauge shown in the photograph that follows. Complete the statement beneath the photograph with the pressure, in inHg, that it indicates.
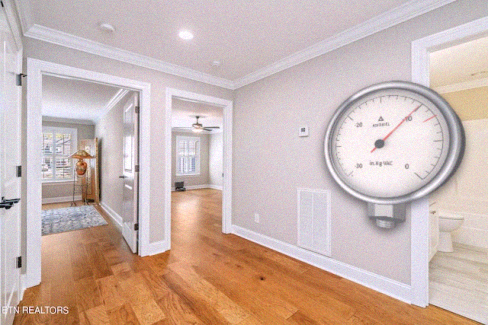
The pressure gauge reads -10 inHg
